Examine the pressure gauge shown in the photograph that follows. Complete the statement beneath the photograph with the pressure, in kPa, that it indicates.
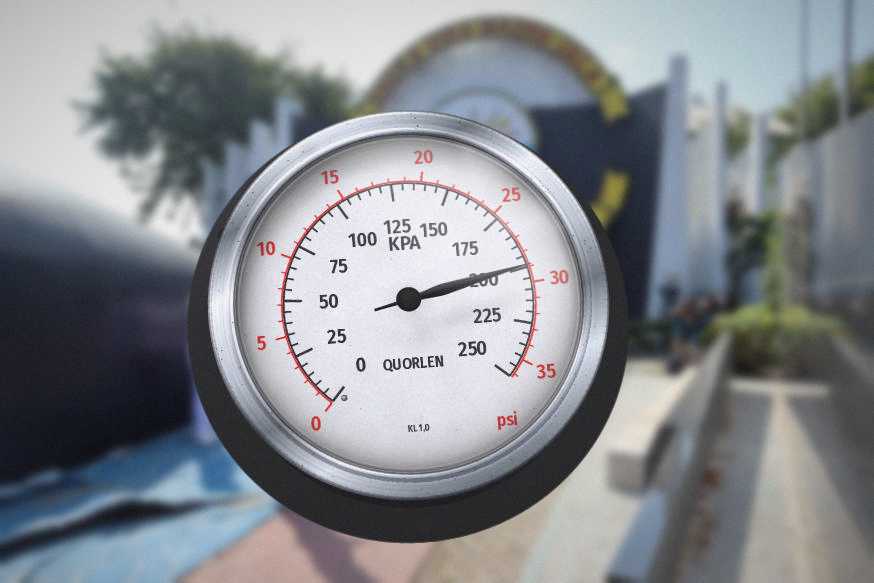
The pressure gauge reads 200 kPa
